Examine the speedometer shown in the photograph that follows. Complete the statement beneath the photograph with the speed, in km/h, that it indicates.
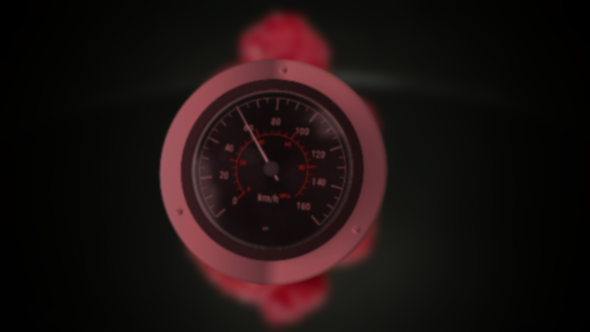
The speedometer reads 60 km/h
